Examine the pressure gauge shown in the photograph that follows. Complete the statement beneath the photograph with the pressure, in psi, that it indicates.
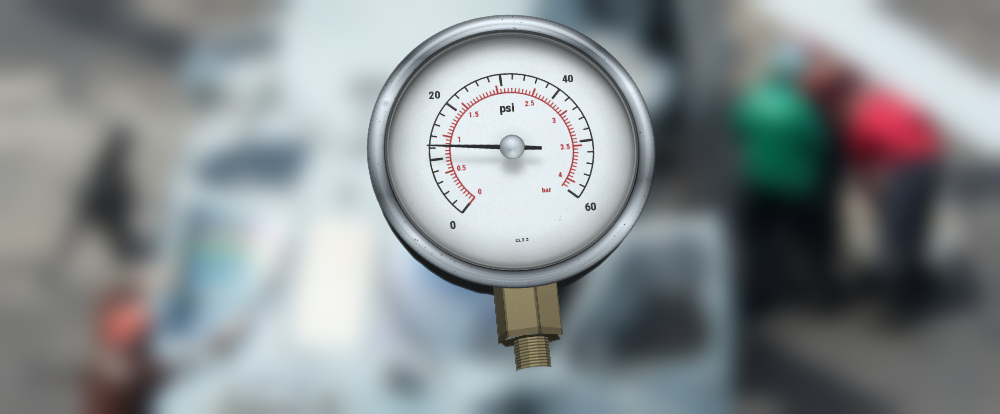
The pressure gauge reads 12 psi
